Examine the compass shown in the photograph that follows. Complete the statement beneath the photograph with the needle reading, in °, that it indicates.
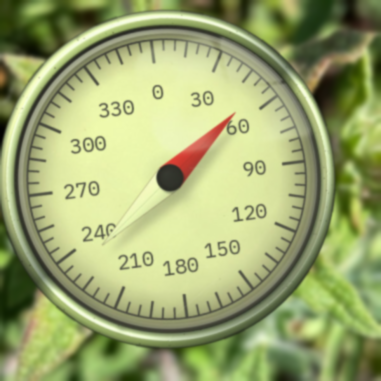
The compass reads 52.5 °
